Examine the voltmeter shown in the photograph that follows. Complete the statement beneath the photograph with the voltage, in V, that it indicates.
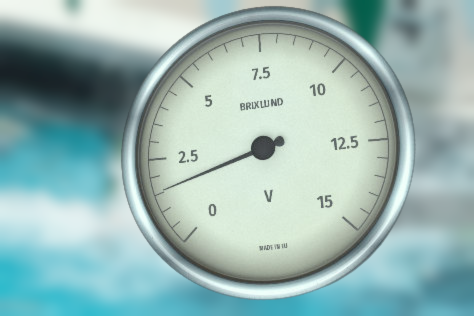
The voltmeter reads 1.5 V
